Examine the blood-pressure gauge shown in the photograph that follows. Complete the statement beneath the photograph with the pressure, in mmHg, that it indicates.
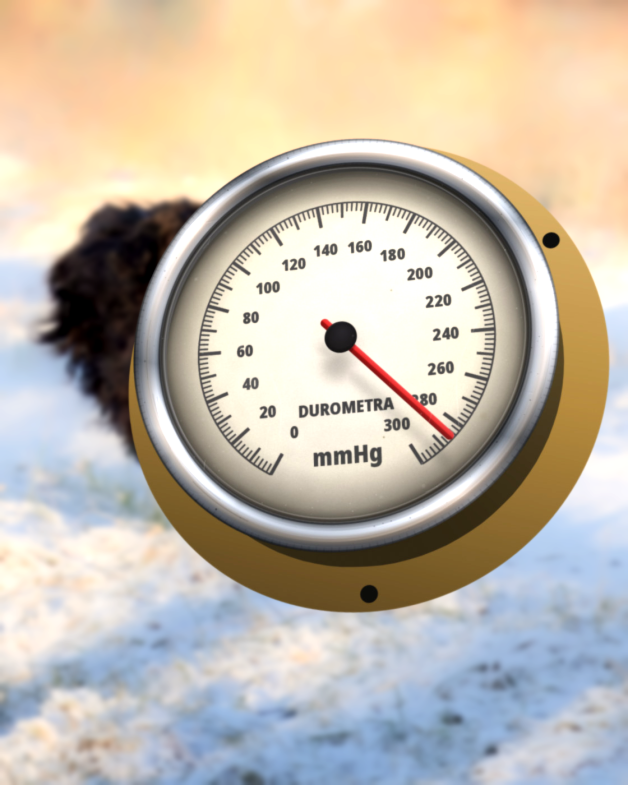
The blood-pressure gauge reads 286 mmHg
